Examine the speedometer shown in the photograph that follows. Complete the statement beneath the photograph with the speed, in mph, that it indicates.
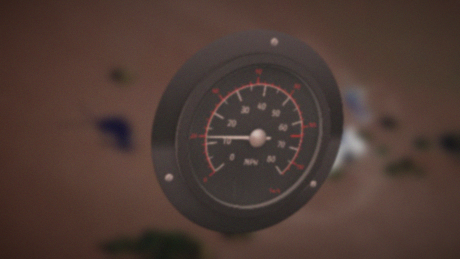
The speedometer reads 12.5 mph
